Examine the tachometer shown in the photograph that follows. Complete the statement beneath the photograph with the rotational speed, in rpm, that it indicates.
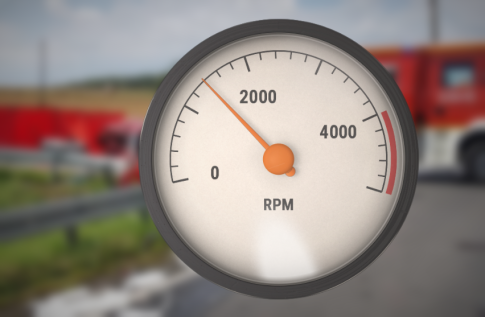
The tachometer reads 1400 rpm
